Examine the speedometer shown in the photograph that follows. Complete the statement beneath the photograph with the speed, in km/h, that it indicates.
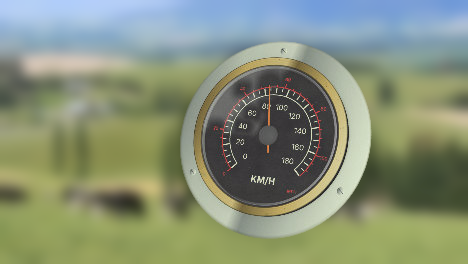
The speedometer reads 85 km/h
